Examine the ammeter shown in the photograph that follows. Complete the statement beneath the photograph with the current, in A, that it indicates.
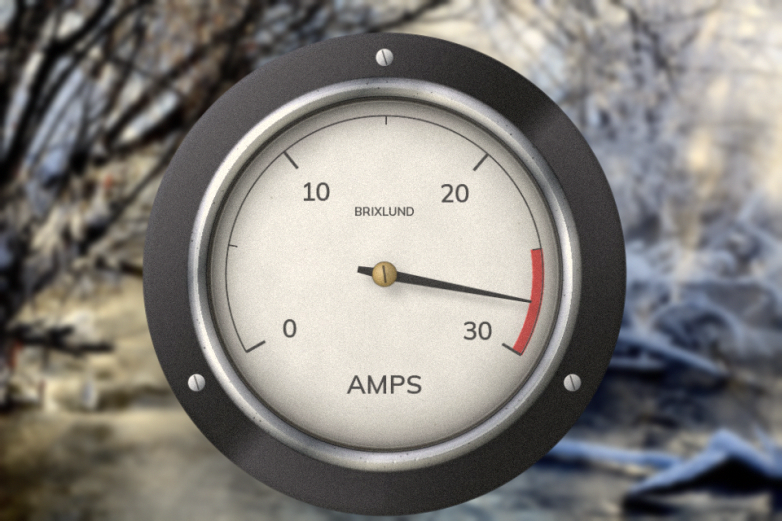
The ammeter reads 27.5 A
